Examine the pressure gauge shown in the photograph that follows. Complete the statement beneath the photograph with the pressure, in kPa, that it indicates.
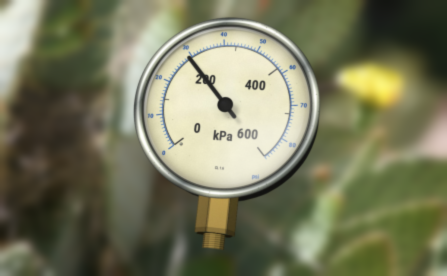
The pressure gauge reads 200 kPa
